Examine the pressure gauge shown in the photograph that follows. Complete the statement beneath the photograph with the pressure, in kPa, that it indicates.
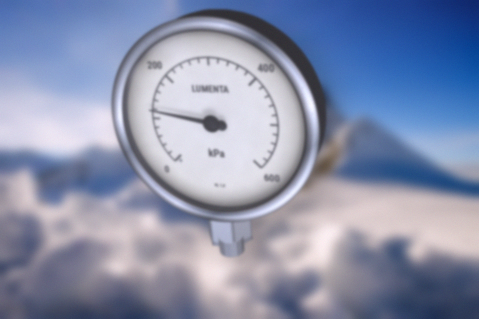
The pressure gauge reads 120 kPa
